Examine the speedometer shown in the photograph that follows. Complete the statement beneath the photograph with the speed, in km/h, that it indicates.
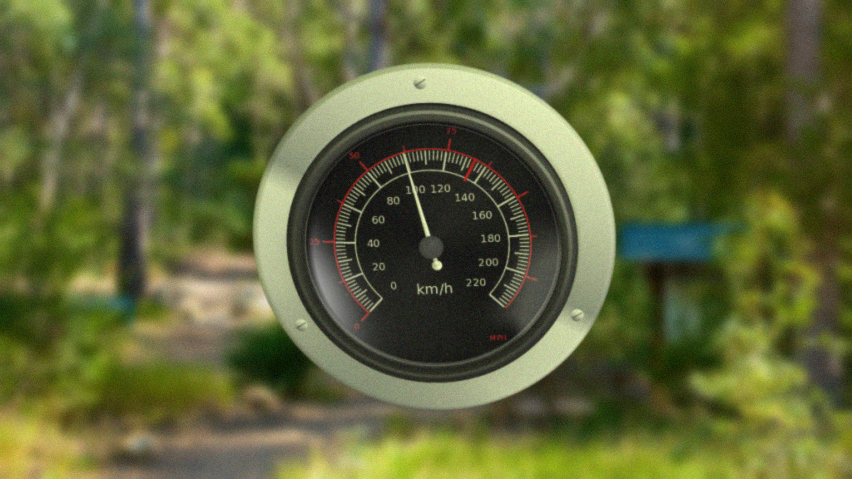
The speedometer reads 100 km/h
